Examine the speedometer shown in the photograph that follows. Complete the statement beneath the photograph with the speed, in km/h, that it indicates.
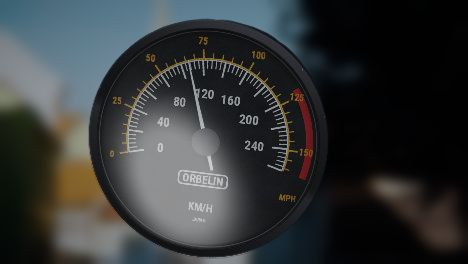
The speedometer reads 108 km/h
